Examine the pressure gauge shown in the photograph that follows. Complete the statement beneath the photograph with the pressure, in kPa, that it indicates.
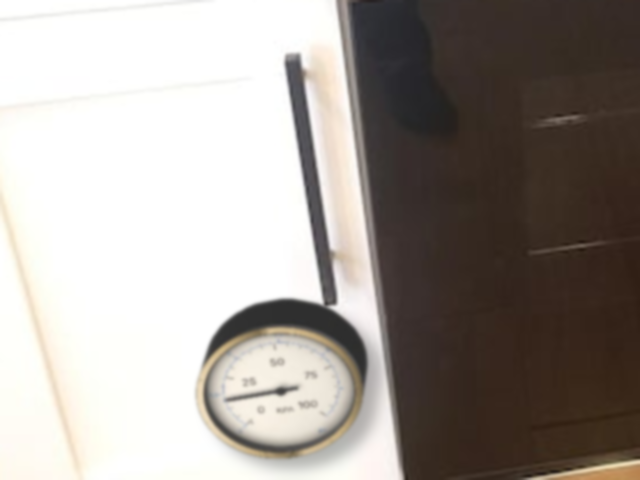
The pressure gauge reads 15 kPa
